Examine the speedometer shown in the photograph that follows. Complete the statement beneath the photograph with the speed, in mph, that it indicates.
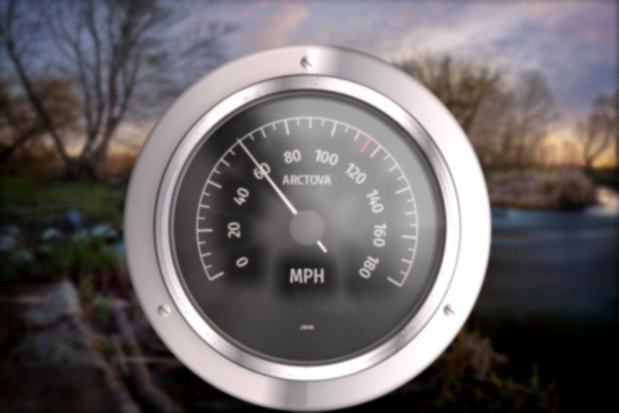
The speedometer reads 60 mph
